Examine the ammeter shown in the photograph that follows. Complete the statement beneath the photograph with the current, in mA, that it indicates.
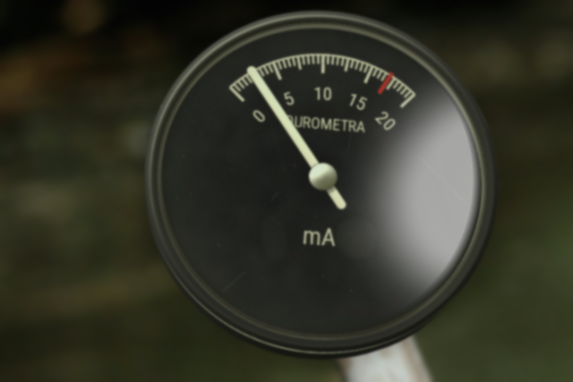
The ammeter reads 2.5 mA
